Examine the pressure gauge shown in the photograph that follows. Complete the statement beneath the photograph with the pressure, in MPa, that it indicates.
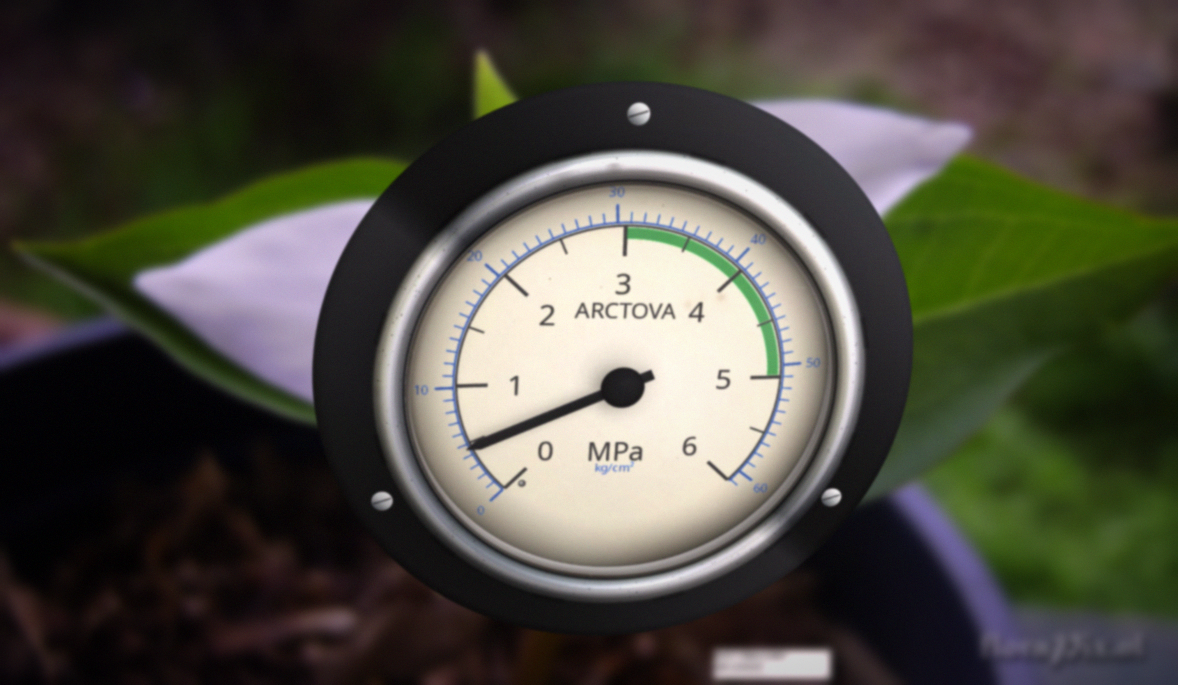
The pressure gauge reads 0.5 MPa
